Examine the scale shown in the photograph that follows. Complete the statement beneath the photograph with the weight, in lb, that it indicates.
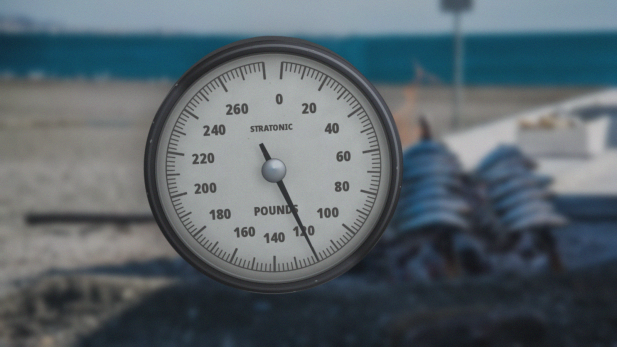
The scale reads 120 lb
